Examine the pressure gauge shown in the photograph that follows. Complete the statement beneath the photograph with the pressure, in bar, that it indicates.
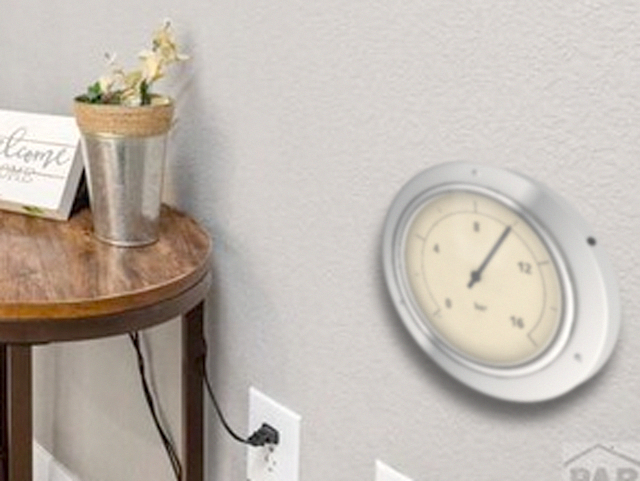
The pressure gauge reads 10 bar
